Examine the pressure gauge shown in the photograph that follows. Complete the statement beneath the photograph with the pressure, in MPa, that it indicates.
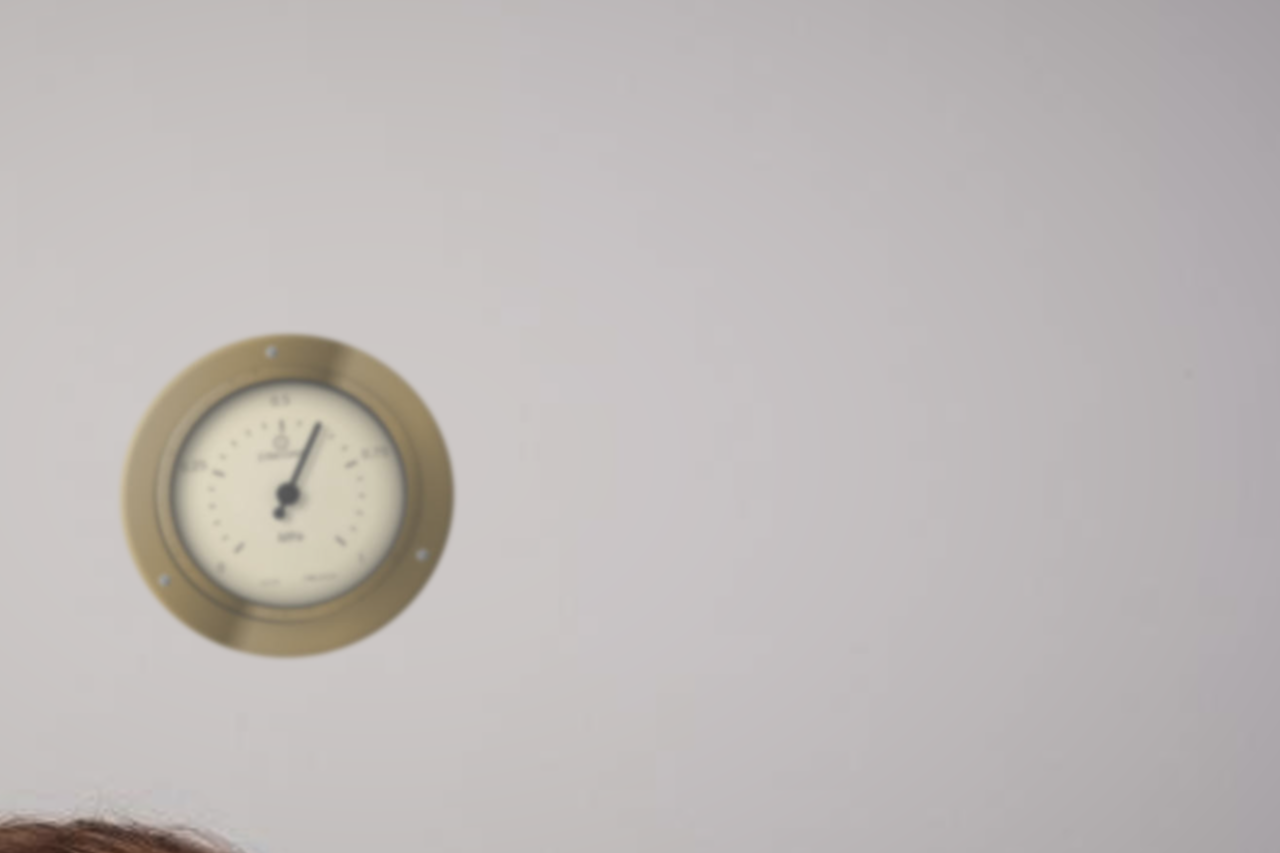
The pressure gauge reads 0.6 MPa
